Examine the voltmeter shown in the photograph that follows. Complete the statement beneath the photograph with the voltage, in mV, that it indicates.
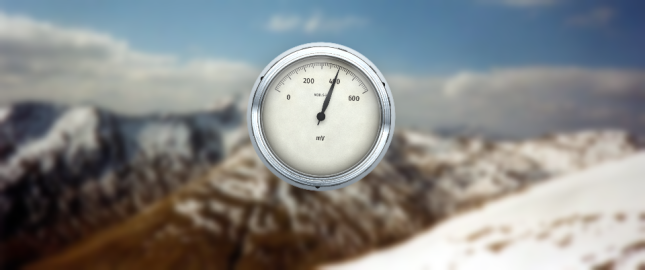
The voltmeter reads 400 mV
